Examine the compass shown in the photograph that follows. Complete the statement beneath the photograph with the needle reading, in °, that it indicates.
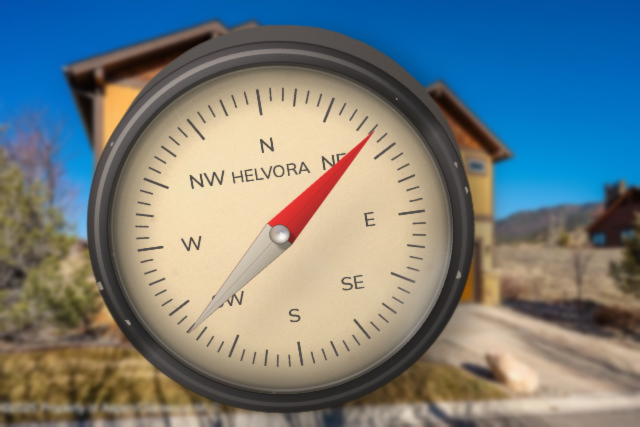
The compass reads 50 °
